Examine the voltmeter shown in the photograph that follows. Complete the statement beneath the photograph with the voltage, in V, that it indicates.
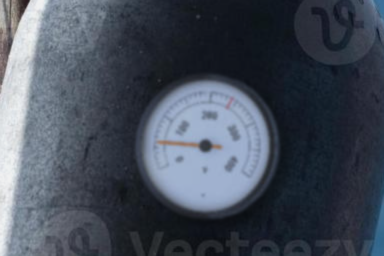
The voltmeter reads 50 V
